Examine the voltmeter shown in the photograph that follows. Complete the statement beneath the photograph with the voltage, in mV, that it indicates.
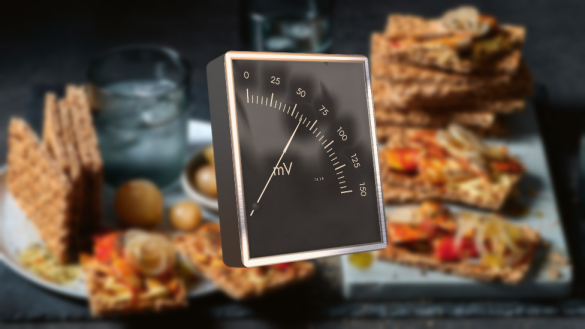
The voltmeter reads 60 mV
